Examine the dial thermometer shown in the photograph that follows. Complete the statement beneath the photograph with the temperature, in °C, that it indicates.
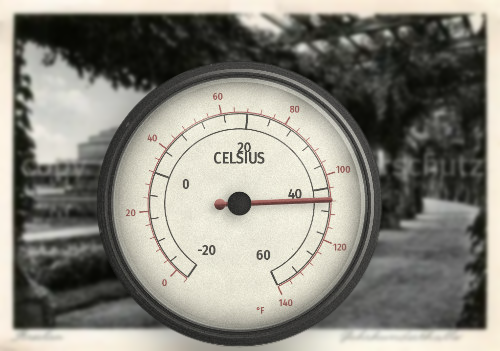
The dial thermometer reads 42 °C
